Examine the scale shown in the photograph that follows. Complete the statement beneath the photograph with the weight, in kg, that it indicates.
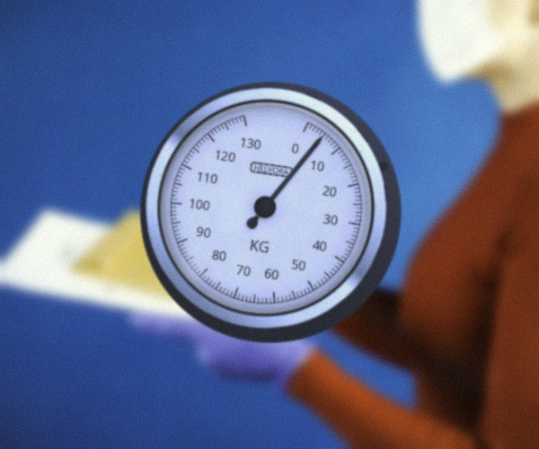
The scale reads 5 kg
